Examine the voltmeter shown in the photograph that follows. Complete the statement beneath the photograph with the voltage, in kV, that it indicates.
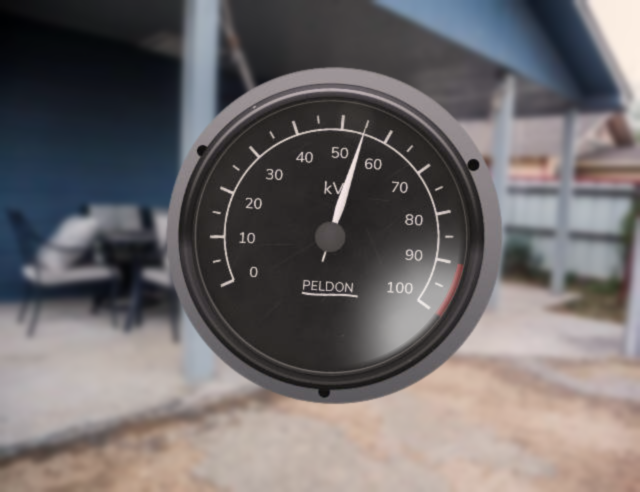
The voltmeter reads 55 kV
